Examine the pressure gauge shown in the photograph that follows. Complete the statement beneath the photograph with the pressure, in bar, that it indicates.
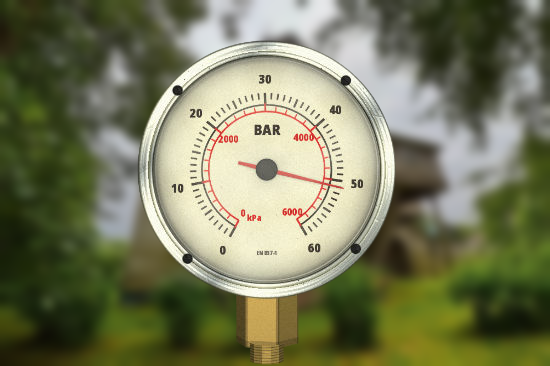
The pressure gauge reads 51 bar
